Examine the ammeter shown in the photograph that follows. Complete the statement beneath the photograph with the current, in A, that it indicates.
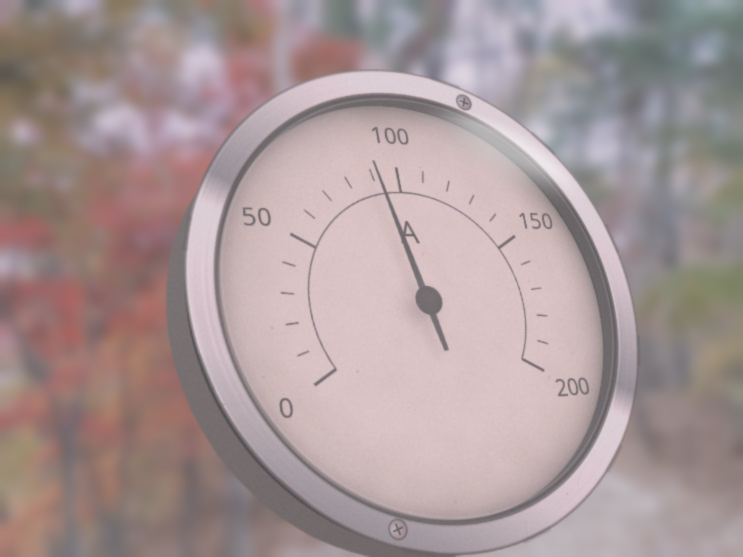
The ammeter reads 90 A
